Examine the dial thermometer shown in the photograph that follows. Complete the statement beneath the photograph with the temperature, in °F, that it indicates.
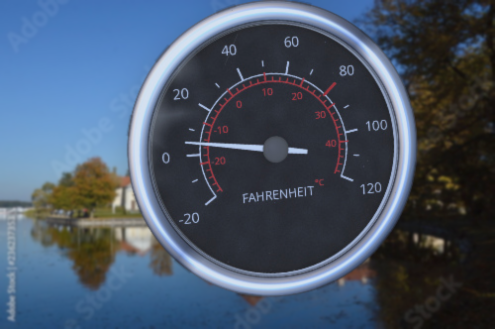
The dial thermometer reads 5 °F
